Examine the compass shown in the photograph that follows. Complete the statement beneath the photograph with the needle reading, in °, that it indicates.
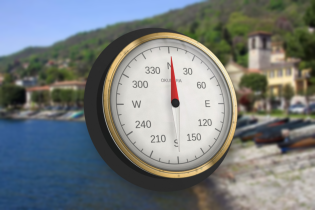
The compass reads 0 °
